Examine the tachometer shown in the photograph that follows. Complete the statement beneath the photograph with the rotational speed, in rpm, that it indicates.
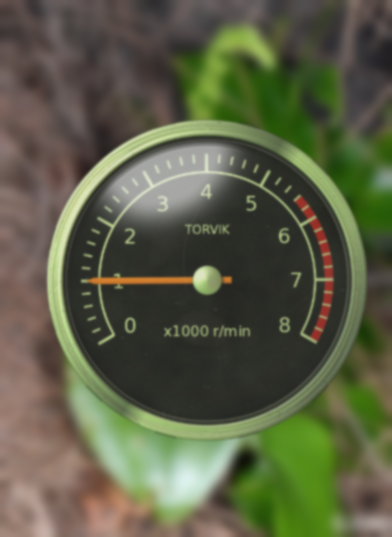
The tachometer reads 1000 rpm
